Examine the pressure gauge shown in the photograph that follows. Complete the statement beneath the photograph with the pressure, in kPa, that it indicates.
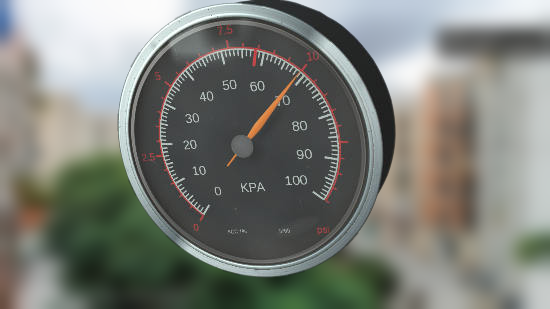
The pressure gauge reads 69 kPa
